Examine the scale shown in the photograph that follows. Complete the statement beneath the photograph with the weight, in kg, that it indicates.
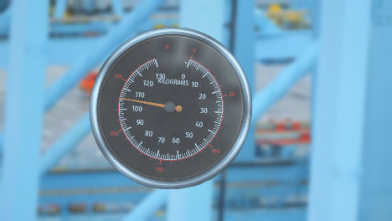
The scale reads 105 kg
